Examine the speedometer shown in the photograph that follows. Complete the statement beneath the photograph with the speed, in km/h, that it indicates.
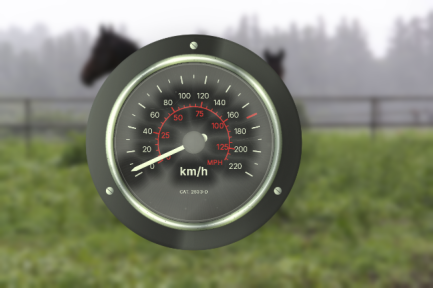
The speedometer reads 5 km/h
